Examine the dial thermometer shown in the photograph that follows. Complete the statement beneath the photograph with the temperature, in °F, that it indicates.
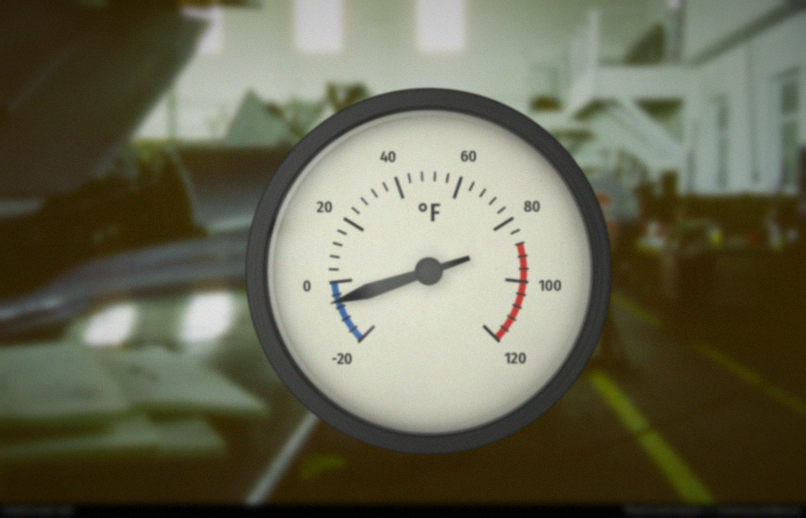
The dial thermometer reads -6 °F
